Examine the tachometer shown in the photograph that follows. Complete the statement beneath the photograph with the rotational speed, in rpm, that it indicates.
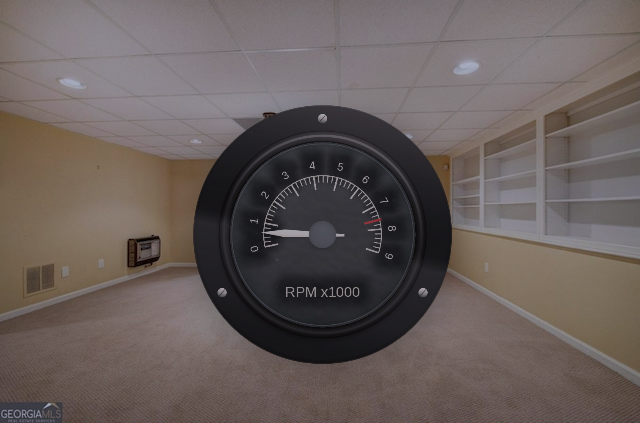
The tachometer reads 600 rpm
